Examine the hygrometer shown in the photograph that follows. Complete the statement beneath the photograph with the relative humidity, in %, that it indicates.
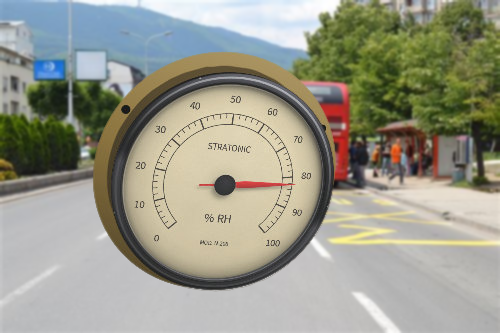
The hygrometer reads 82 %
